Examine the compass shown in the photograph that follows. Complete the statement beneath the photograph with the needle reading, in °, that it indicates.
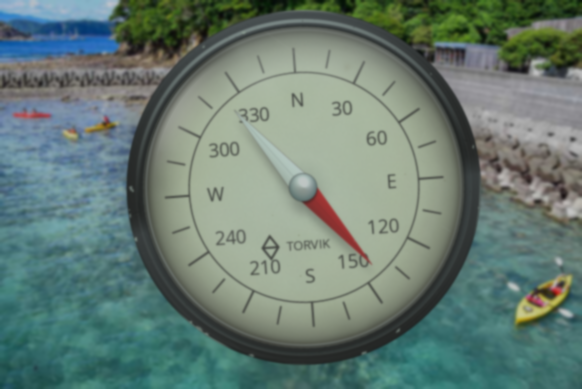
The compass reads 142.5 °
